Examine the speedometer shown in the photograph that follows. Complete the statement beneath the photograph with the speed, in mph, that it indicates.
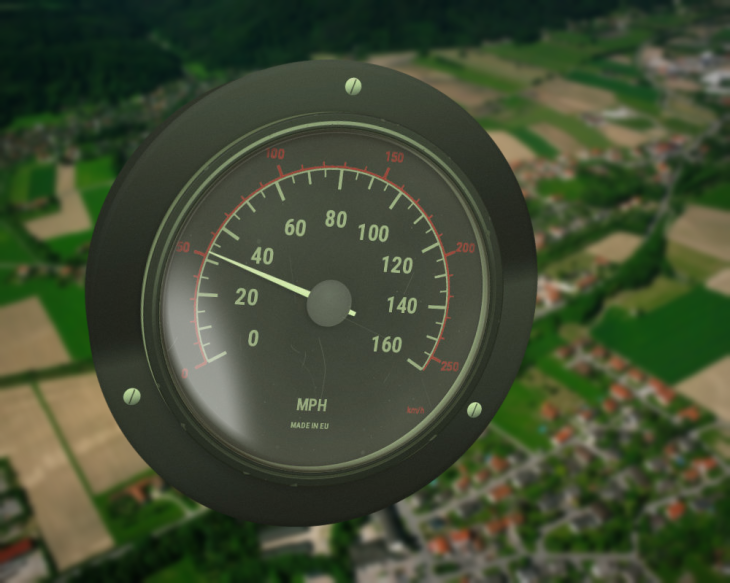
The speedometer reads 32.5 mph
